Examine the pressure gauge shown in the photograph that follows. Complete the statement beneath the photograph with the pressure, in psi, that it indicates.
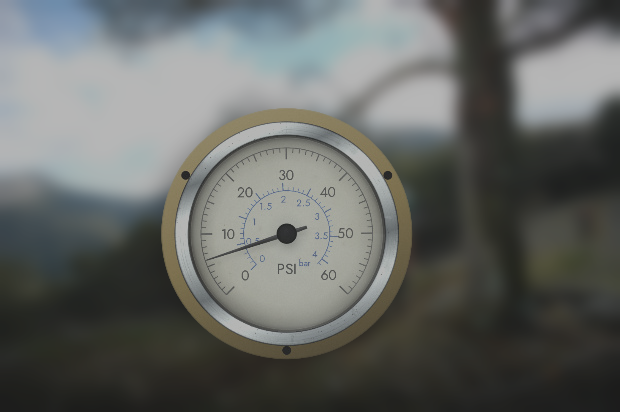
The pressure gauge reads 6 psi
